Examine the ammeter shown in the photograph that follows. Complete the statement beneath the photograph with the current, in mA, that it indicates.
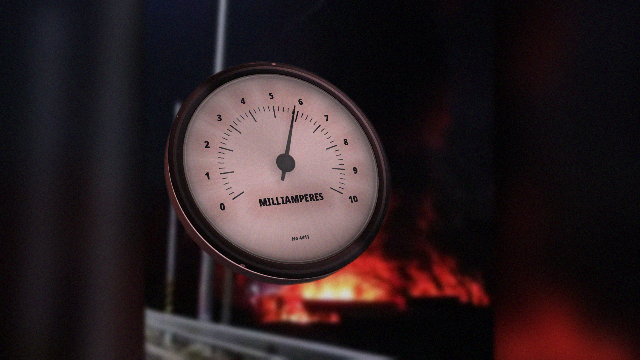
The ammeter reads 5.8 mA
